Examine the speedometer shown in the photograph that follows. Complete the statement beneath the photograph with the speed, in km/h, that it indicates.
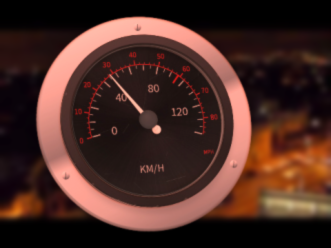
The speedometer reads 45 km/h
